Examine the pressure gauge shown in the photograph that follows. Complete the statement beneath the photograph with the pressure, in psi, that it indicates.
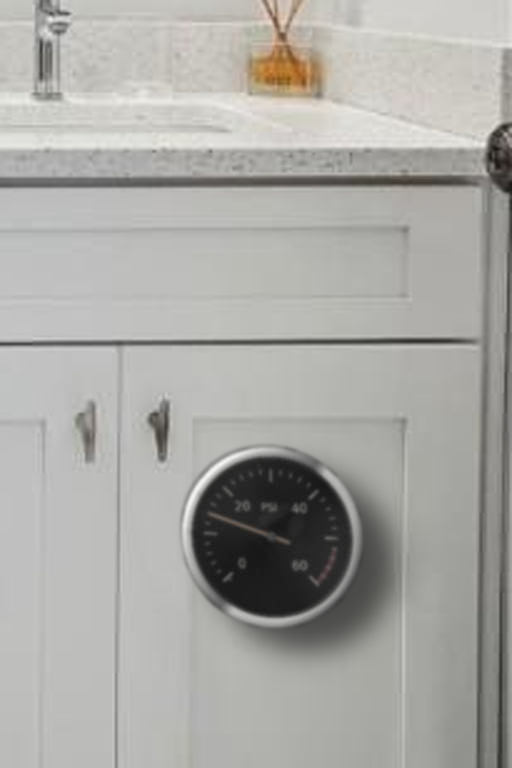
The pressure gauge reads 14 psi
